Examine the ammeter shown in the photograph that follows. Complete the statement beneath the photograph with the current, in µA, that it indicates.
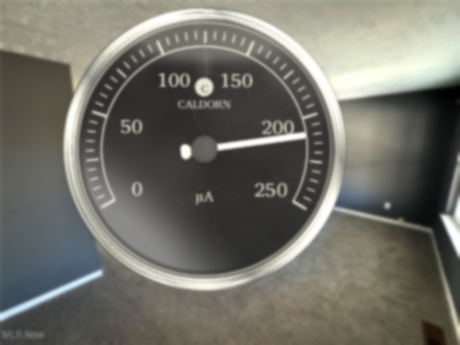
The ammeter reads 210 µA
